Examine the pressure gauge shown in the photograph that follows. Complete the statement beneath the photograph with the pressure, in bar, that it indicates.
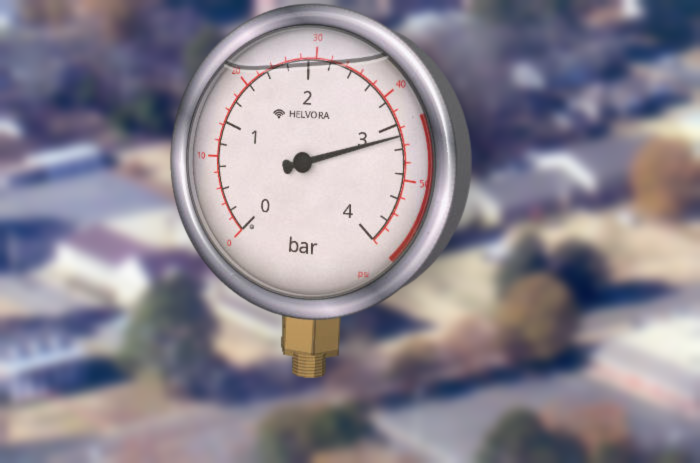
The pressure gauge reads 3.1 bar
